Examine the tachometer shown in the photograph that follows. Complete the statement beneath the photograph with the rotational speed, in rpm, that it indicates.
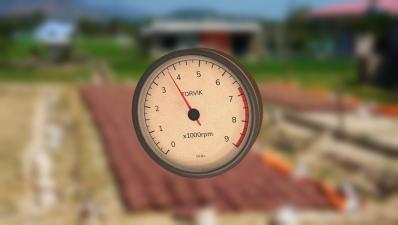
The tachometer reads 3750 rpm
